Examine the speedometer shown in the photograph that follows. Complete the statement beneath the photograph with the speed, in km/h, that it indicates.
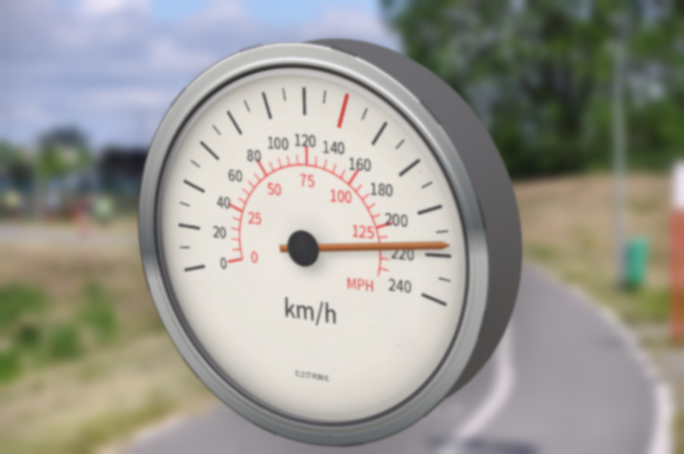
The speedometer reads 215 km/h
